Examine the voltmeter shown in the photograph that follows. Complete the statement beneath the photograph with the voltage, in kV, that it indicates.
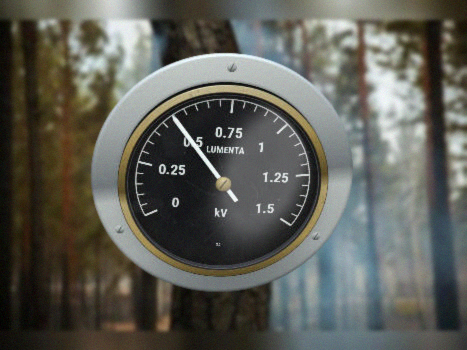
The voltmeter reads 0.5 kV
